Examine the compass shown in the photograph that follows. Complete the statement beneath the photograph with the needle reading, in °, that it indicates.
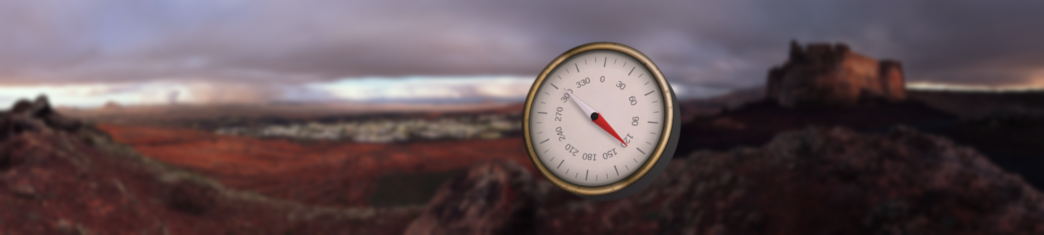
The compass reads 125 °
